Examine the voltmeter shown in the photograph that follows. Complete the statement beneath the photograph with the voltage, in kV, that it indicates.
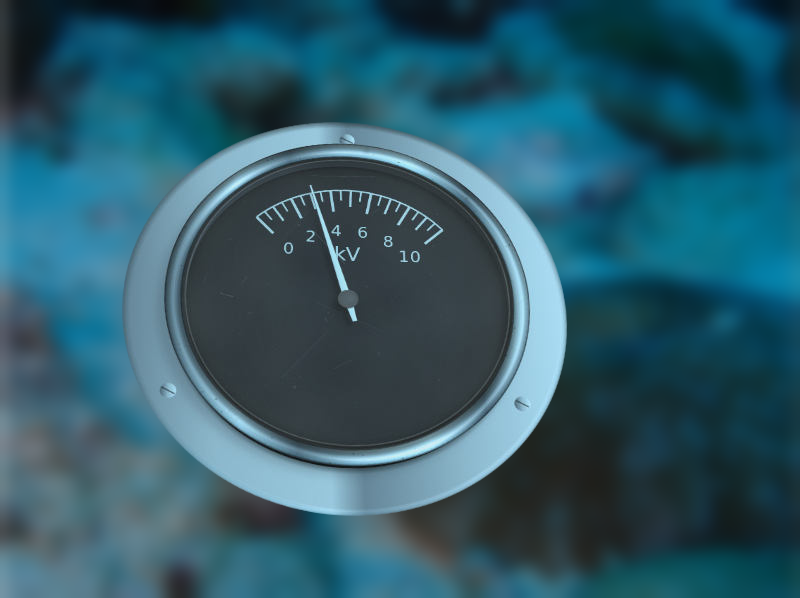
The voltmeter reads 3 kV
